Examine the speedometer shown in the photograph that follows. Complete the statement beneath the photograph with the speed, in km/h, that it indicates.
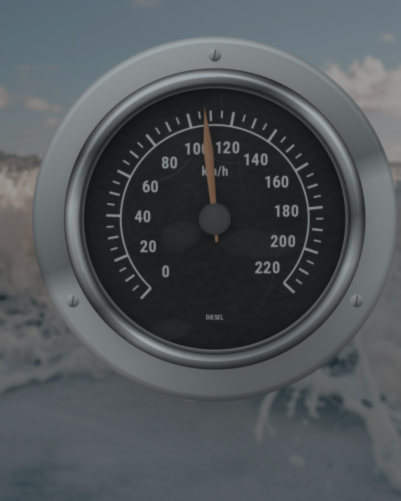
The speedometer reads 107.5 km/h
